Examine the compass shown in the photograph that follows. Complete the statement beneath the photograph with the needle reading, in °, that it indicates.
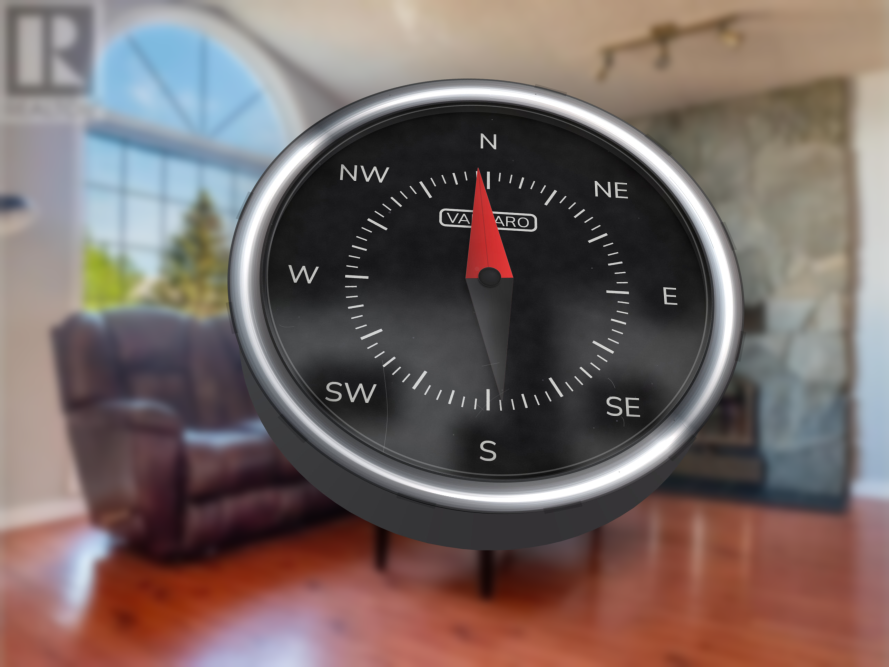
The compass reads 355 °
